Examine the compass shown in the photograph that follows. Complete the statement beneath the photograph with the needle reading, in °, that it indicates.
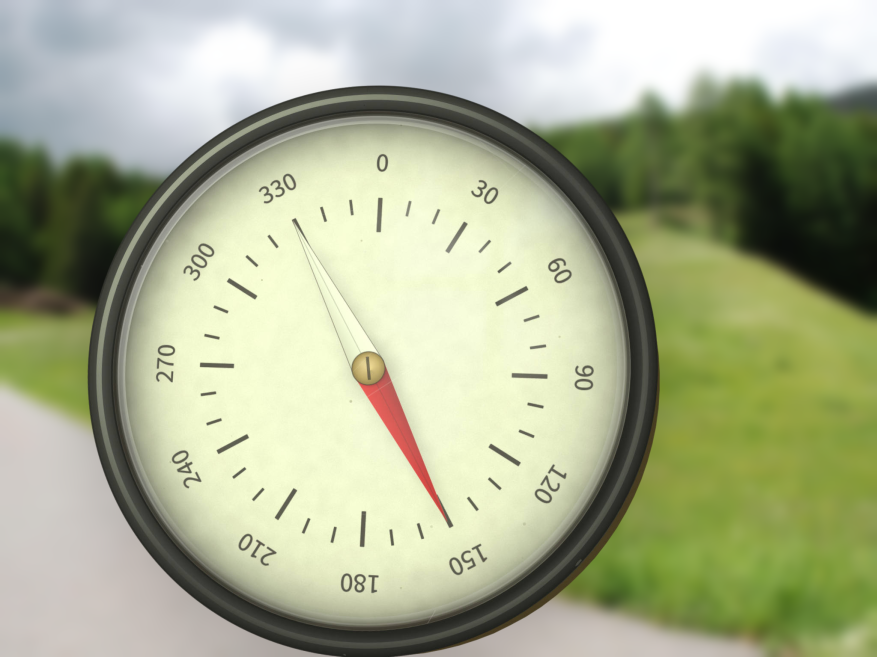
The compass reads 150 °
